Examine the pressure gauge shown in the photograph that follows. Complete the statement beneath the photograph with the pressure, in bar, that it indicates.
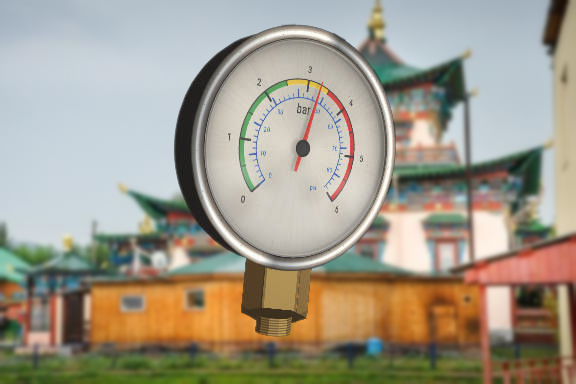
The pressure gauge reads 3.25 bar
